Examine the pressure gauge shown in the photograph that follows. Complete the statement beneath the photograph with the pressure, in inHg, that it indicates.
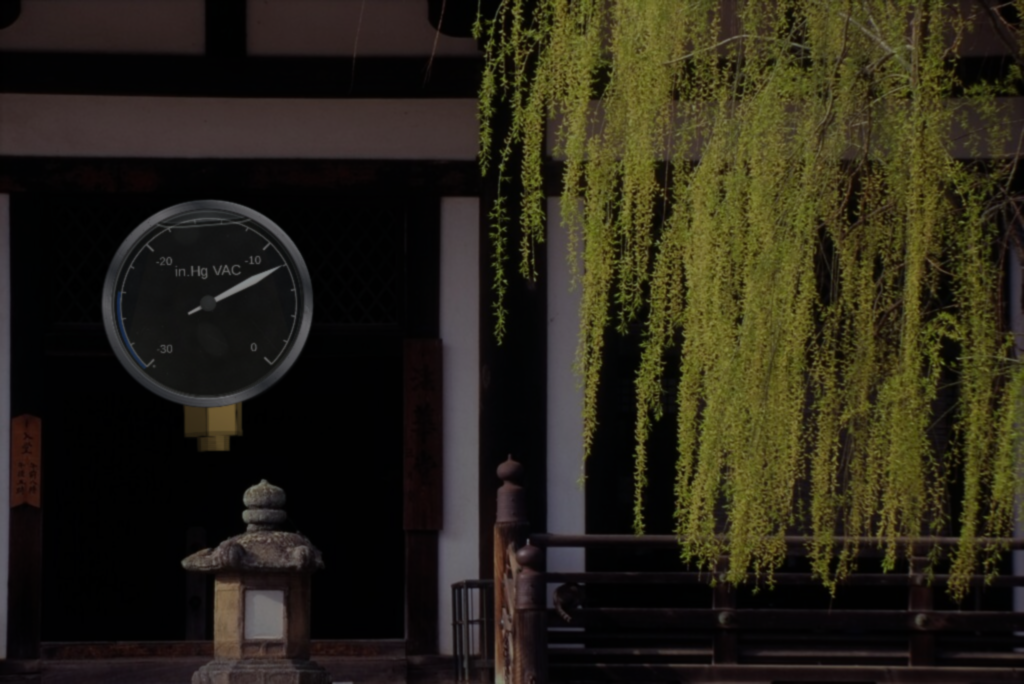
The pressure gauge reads -8 inHg
